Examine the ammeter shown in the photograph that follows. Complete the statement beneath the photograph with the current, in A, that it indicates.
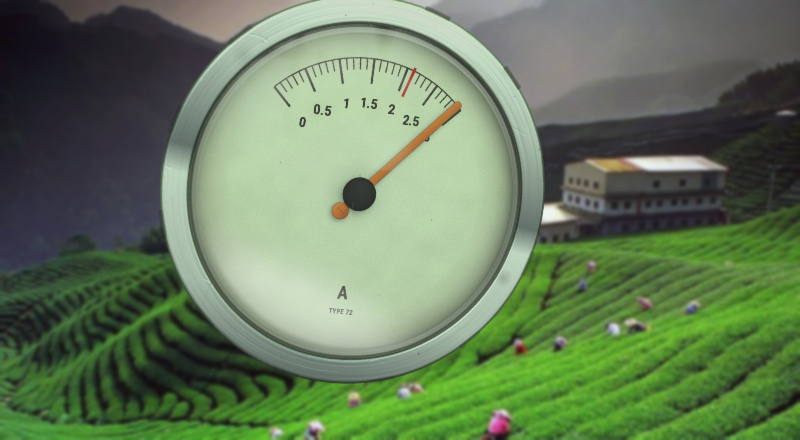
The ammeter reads 2.9 A
